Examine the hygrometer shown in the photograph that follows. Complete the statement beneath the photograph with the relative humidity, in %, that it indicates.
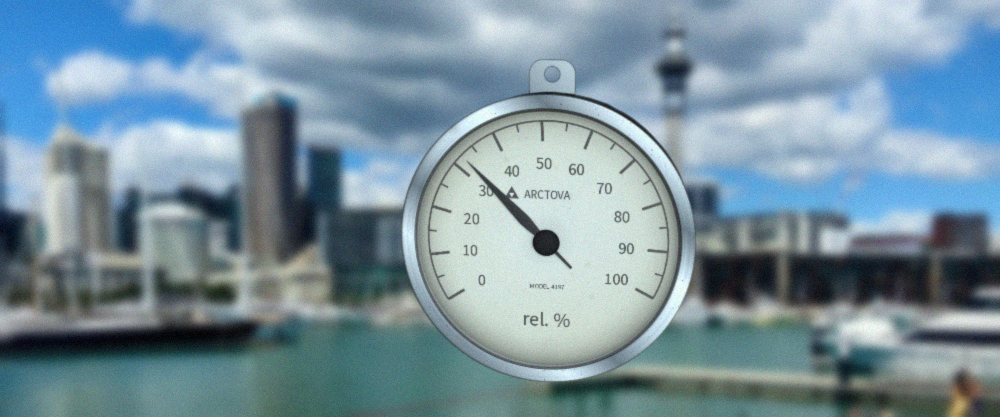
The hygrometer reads 32.5 %
